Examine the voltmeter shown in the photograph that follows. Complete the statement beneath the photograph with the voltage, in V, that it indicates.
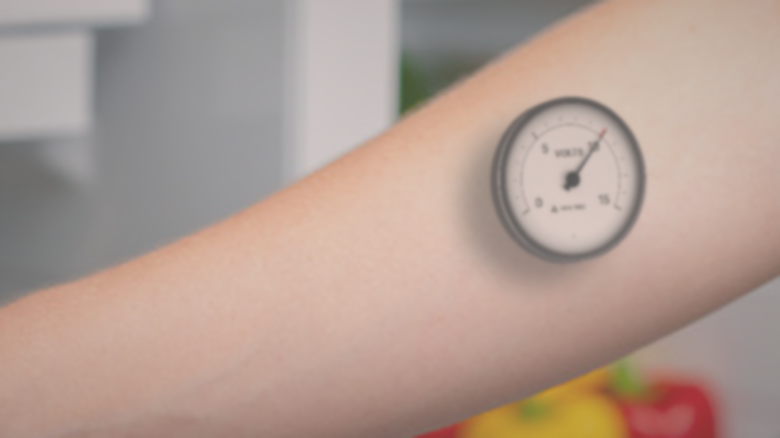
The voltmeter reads 10 V
